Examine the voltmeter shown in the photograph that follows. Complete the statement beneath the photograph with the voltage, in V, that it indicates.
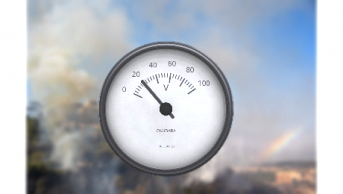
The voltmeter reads 20 V
